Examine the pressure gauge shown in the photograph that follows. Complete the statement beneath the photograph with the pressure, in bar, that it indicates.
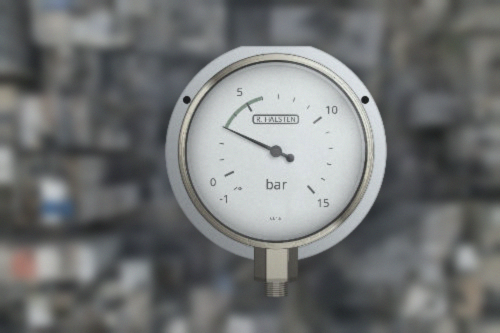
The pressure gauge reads 3 bar
